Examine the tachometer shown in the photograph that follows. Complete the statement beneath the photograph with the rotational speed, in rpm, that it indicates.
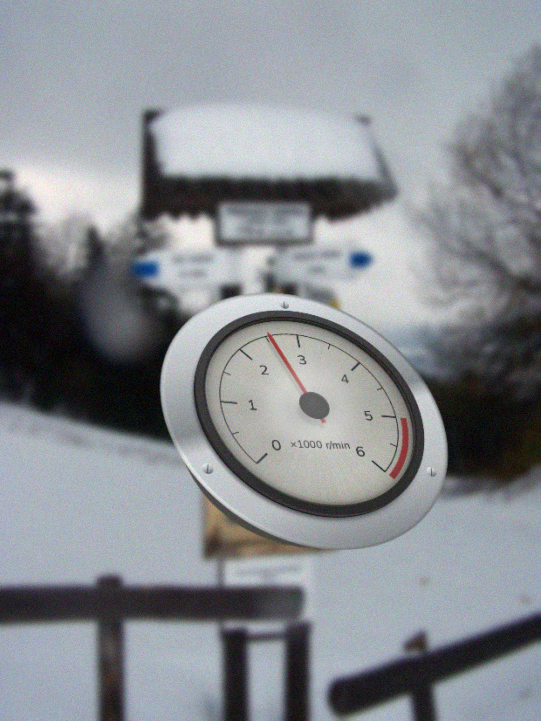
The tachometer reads 2500 rpm
